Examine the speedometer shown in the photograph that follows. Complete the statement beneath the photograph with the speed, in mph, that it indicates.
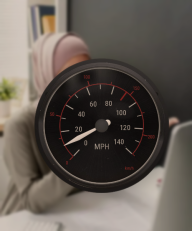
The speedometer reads 10 mph
